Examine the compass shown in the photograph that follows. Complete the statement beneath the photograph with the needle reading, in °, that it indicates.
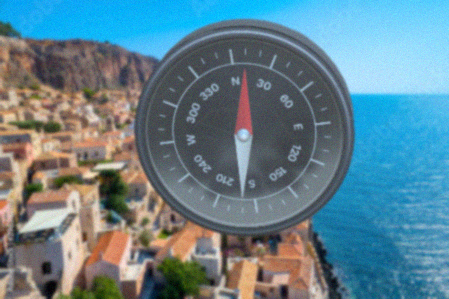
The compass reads 10 °
